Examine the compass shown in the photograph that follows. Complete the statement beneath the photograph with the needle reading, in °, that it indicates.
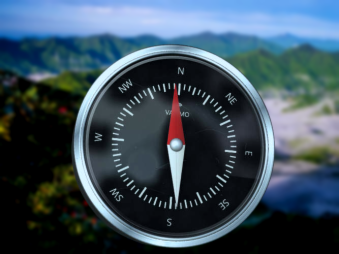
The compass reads 355 °
